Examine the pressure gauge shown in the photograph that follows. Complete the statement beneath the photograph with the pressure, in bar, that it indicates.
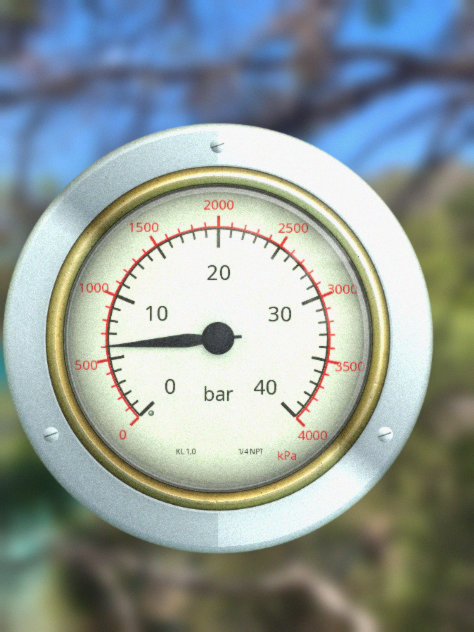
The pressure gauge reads 6 bar
